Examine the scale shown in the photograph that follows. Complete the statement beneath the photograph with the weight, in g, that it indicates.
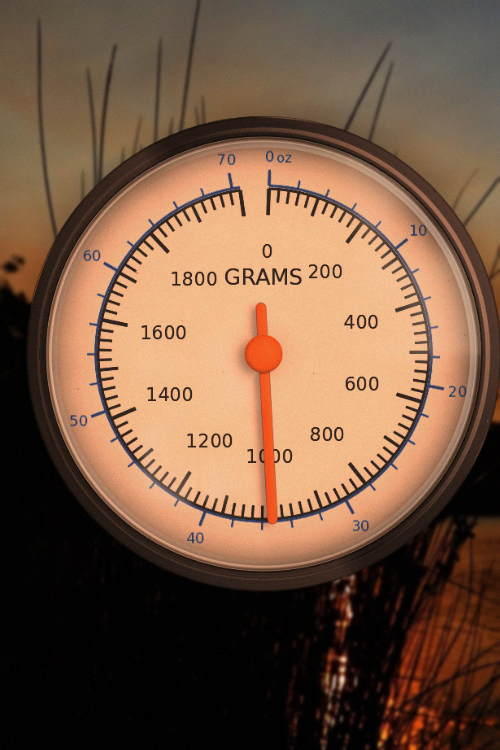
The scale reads 1000 g
